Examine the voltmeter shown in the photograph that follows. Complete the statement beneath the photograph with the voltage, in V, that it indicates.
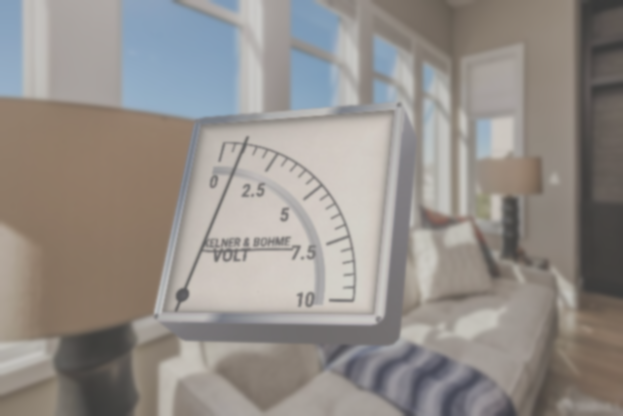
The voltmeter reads 1 V
